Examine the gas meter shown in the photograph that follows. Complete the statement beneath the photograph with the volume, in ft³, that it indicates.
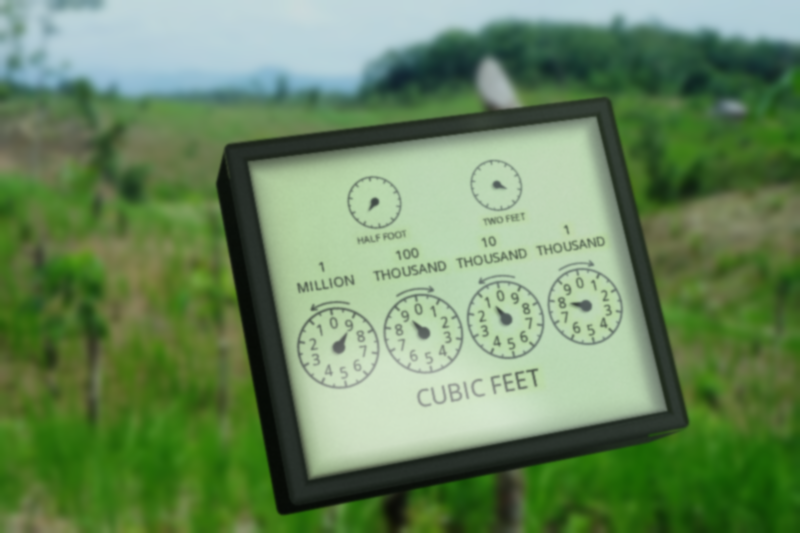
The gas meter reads 890800 ft³
